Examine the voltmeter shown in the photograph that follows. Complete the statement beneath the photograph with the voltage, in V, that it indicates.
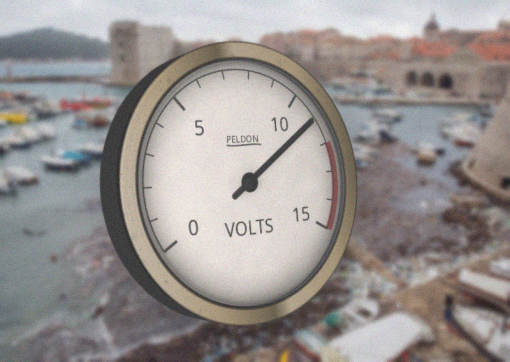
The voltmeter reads 11 V
